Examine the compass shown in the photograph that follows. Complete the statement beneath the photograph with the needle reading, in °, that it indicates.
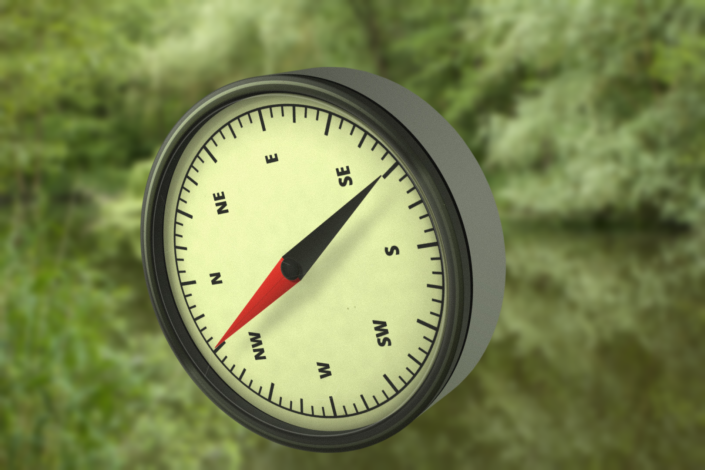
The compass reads 330 °
